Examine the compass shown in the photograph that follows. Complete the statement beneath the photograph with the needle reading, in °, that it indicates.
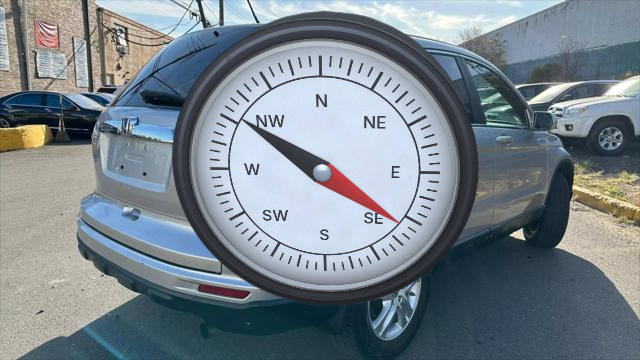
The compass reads 125 °
